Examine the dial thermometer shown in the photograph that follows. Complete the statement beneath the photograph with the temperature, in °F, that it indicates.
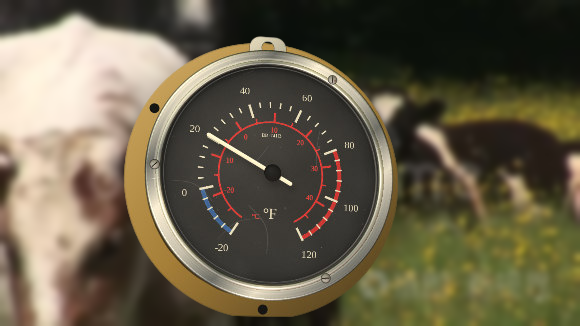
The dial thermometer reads 20 °F
